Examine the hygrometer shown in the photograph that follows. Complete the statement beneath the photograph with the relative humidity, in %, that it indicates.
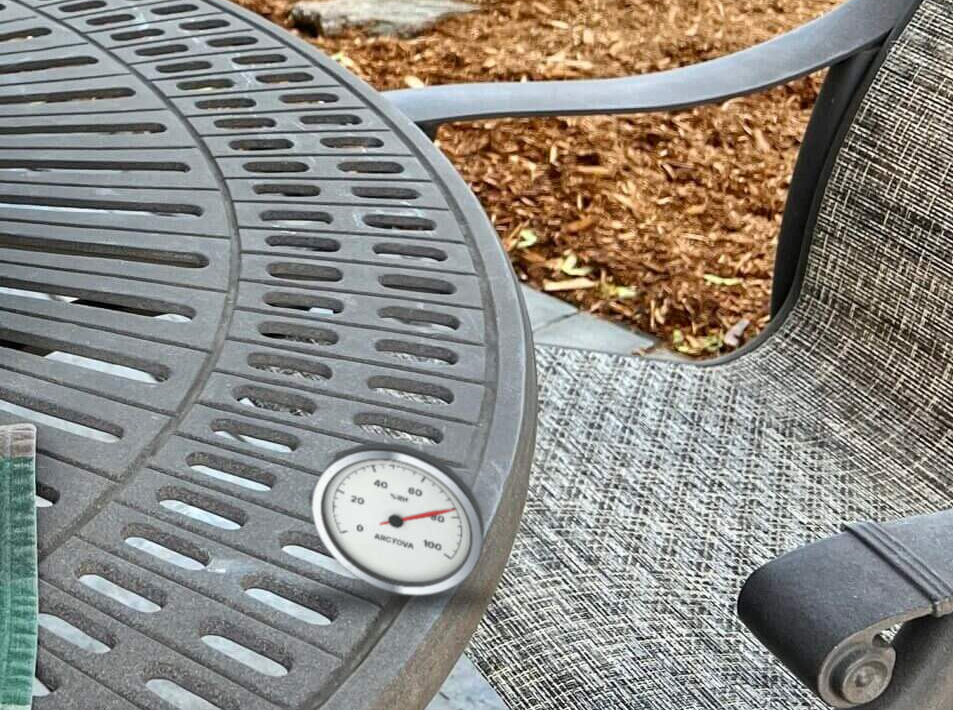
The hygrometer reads 76 %
